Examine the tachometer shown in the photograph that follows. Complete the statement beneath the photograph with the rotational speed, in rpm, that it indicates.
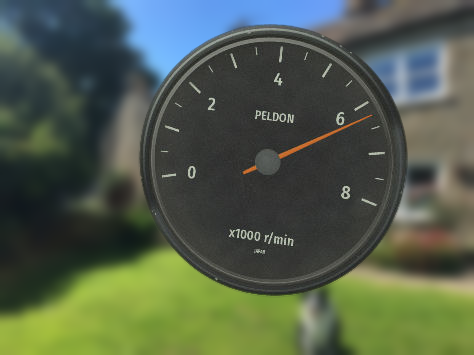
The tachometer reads 6250 rpm
